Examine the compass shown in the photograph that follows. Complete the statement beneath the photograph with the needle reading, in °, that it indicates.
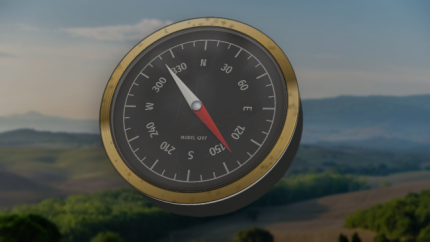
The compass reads 140 °
